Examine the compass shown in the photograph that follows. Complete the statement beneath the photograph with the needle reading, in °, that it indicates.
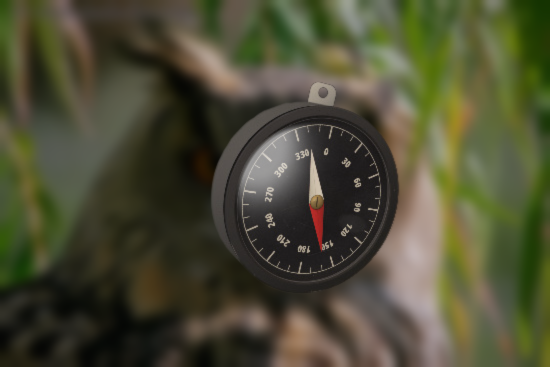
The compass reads 160 °
